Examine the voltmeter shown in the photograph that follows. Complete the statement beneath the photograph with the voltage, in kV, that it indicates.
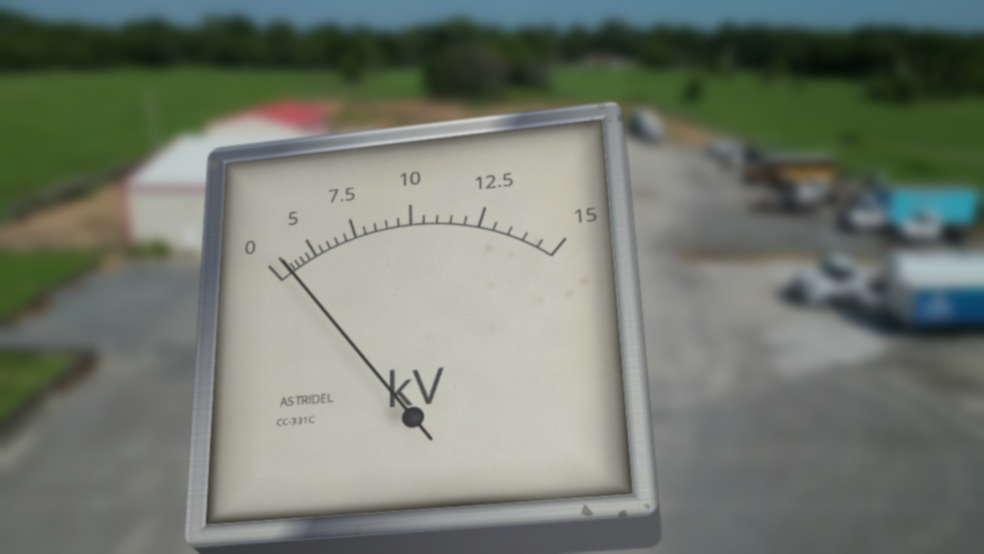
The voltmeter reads 2.5 kV
